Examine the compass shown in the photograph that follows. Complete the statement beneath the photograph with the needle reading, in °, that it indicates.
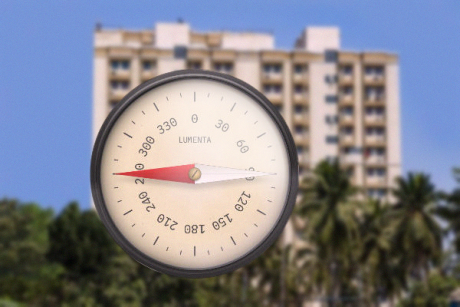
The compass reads 270 °
